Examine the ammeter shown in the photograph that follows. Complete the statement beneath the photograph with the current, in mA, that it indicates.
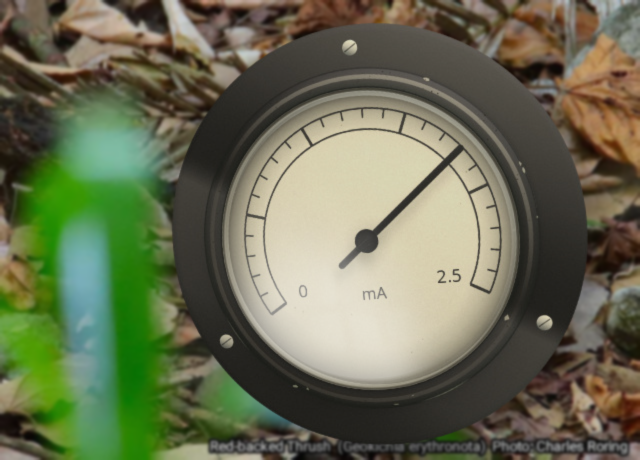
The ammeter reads 1.8 mA
